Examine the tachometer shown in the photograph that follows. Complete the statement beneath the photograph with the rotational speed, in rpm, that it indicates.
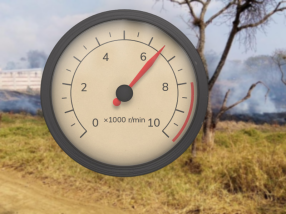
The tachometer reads 6500 rpm
